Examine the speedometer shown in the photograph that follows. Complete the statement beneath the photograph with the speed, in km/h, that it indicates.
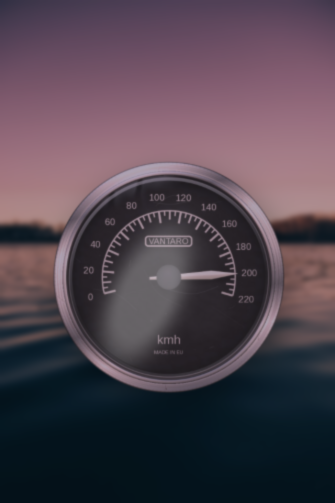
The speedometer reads 200 km/h
